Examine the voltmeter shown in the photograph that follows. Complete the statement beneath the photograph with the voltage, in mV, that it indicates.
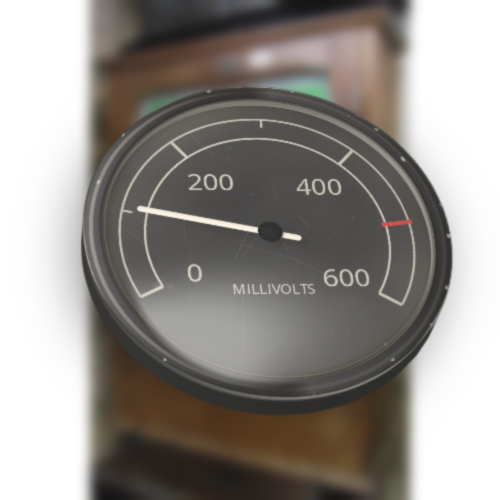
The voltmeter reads 100 mV
